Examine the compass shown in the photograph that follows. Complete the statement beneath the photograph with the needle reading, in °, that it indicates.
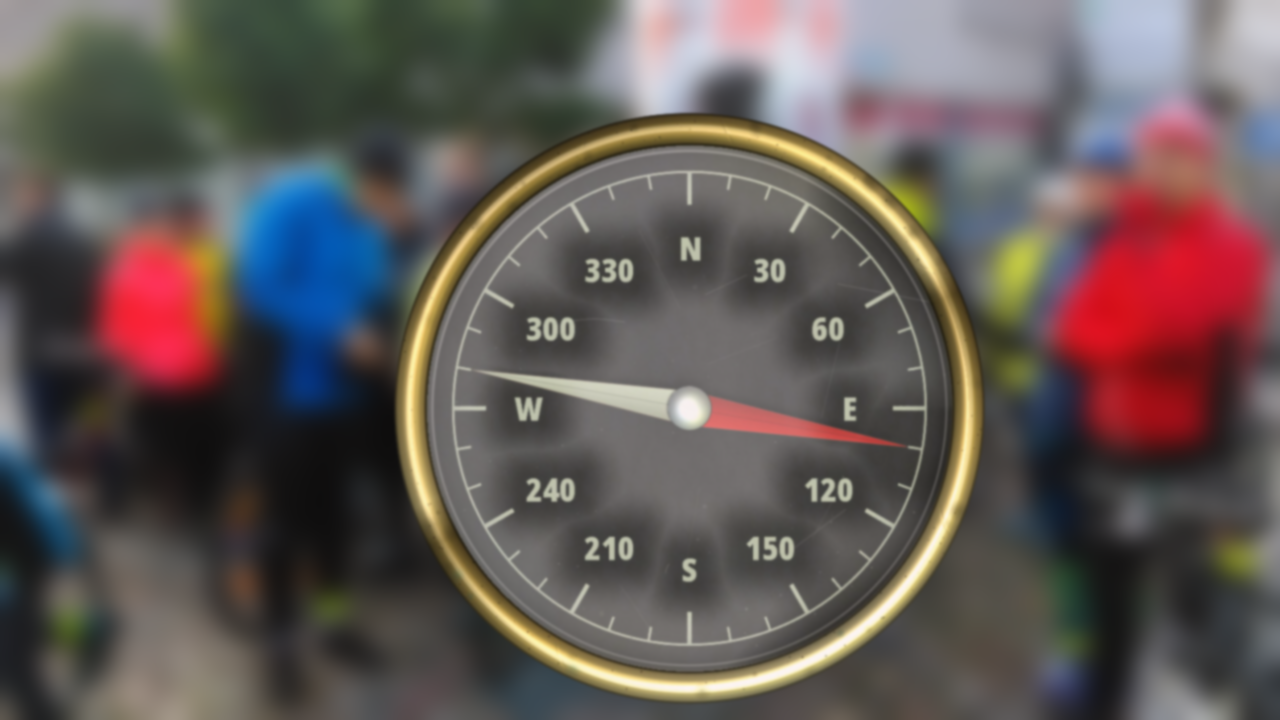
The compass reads 100 °
